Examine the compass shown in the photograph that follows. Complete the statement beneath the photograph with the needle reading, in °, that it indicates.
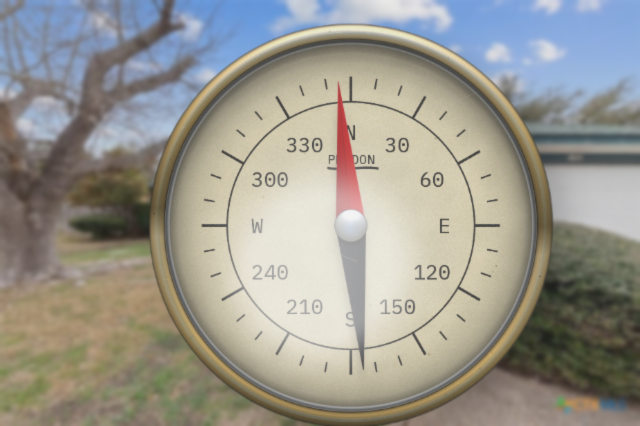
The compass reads 355 °
